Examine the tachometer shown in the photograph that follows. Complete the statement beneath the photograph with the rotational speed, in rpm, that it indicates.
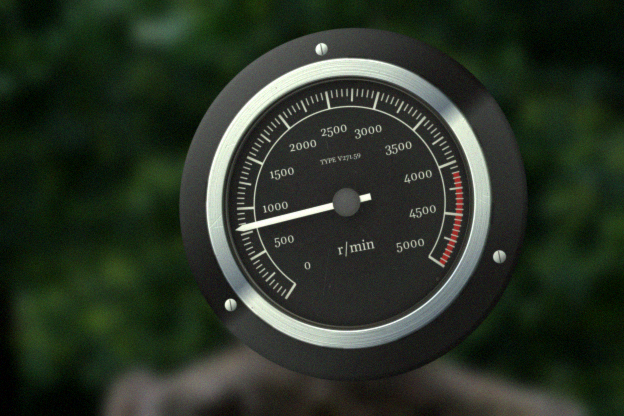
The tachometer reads 800 rpm
